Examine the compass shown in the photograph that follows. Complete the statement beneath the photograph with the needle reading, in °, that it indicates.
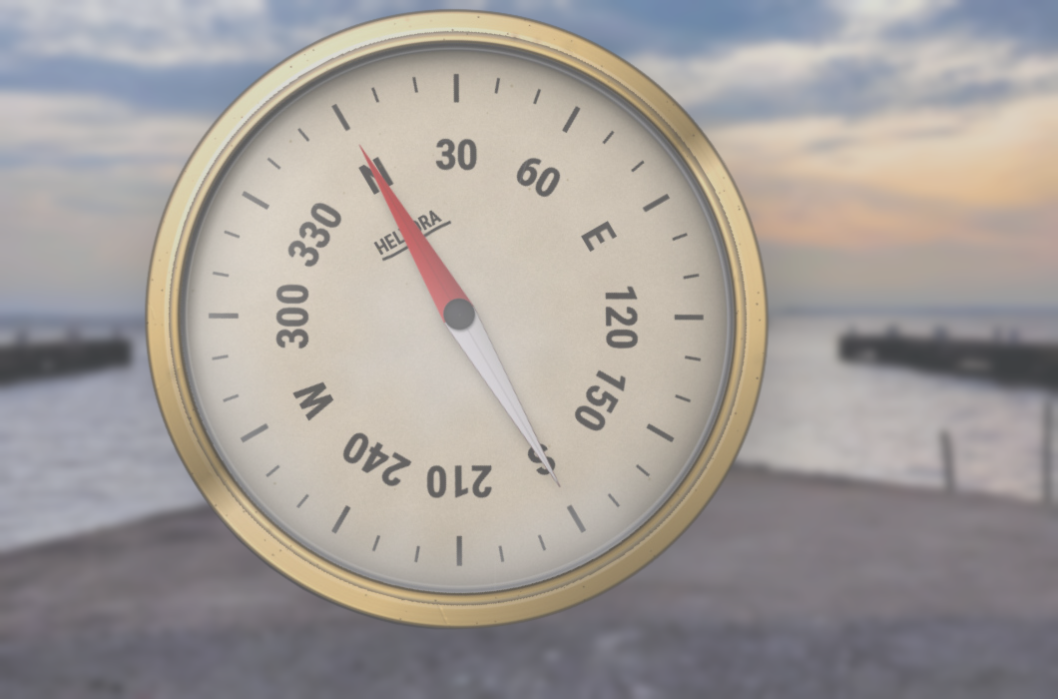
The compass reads 0 °
